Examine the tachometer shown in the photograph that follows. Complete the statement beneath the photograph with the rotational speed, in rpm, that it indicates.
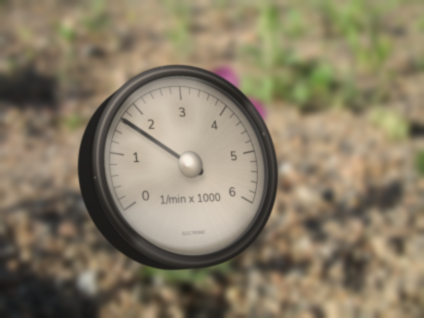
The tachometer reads 1600 rpm
